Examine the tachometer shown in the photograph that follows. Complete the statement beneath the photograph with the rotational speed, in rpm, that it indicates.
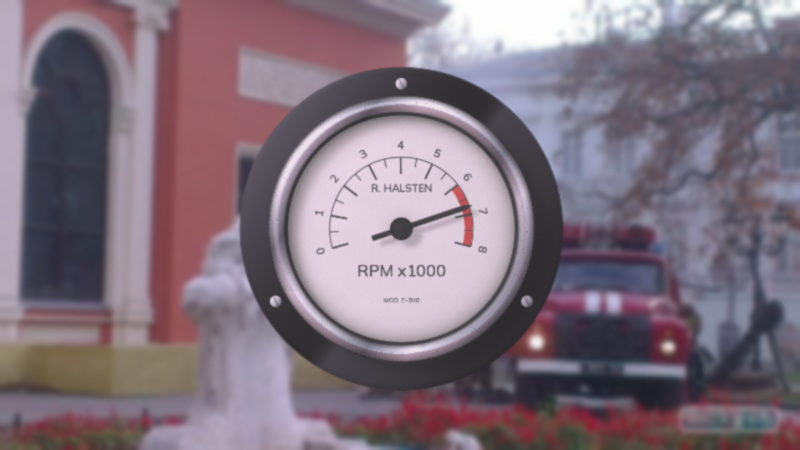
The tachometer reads 6750 rpm
